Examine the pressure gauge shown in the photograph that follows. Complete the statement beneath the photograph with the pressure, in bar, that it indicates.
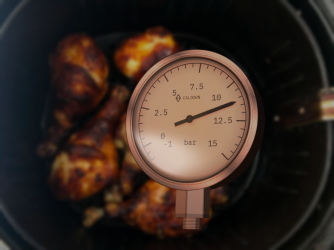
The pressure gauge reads 11.25 bar
